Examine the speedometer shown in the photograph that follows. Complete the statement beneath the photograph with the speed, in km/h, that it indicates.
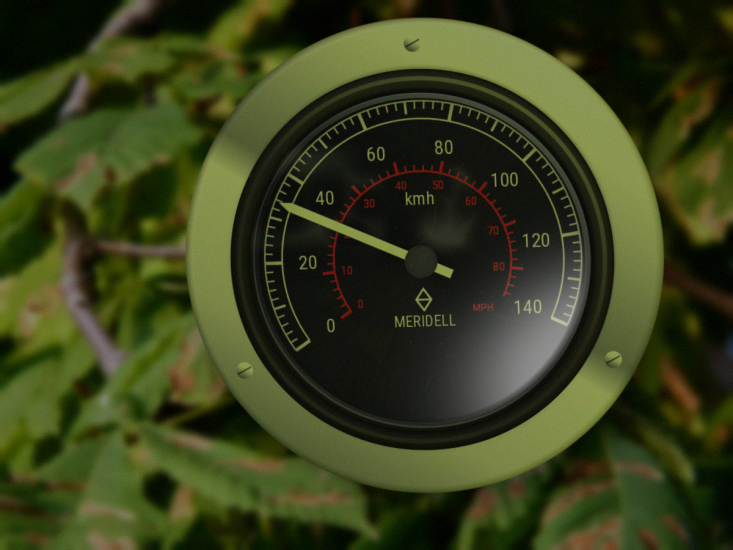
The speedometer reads 34 km/h
